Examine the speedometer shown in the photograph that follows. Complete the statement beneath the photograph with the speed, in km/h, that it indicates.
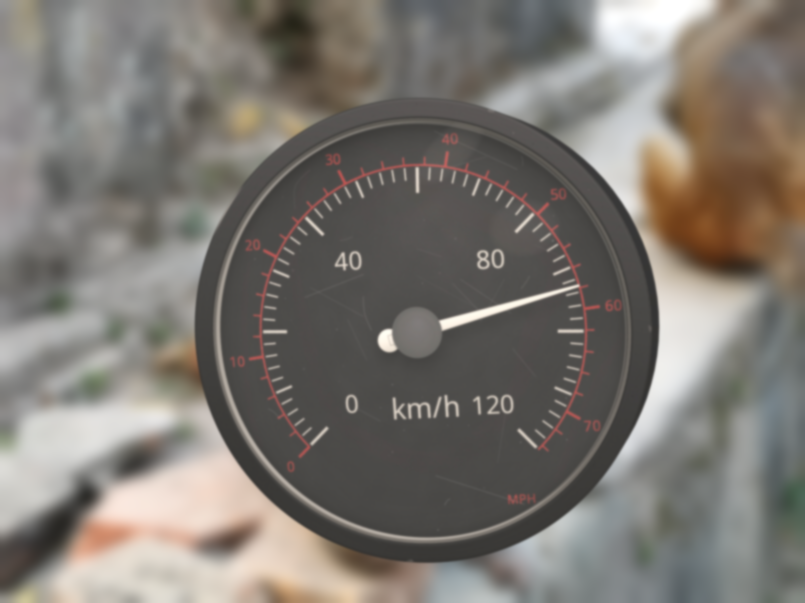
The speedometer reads 93 km/h
